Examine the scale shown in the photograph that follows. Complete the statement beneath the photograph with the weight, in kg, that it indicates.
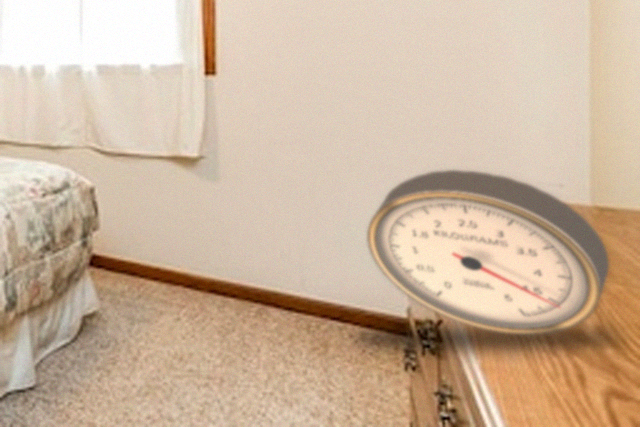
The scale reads 4.5 kg
